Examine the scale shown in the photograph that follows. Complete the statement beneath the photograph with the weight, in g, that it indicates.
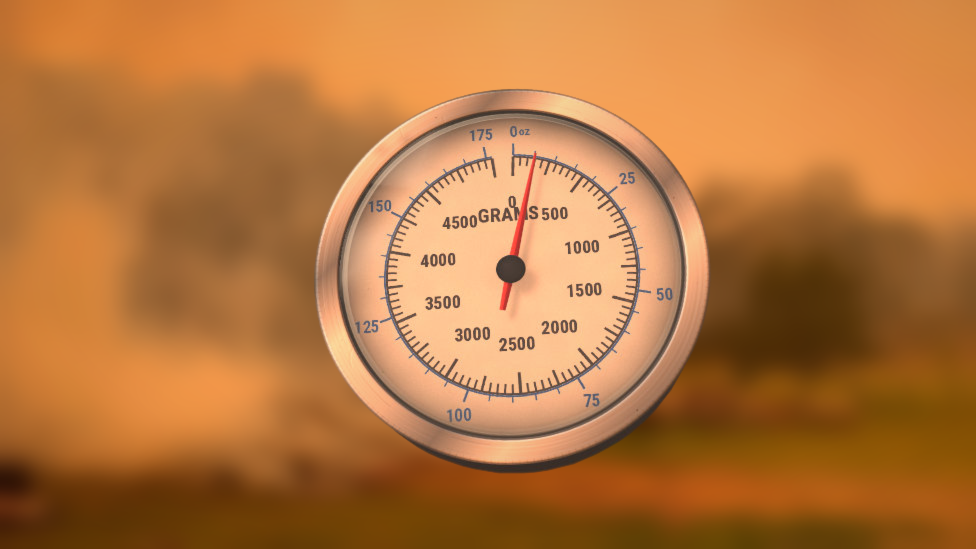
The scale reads 150 g
